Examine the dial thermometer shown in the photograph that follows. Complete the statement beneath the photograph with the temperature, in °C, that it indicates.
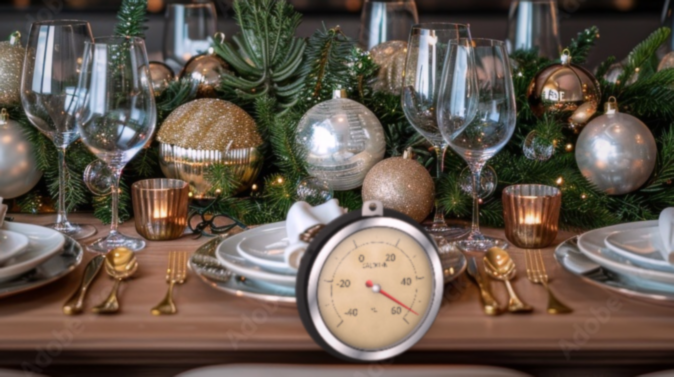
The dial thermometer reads 55 °C
